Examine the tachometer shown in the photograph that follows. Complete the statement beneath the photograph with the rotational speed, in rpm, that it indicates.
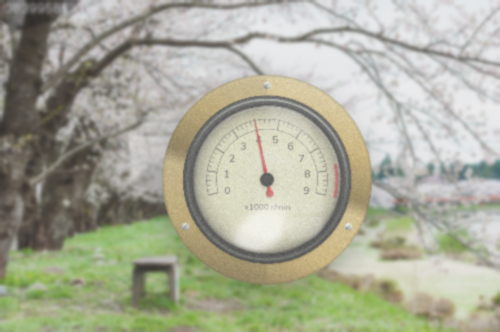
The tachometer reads 4000 rpm
